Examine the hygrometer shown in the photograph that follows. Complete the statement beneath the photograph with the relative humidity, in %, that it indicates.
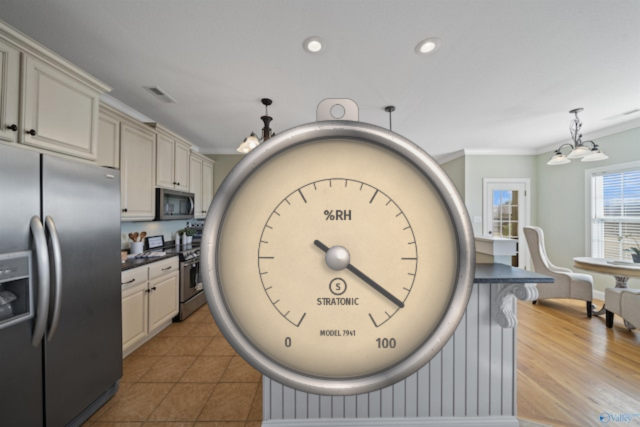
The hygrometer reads 92 %
